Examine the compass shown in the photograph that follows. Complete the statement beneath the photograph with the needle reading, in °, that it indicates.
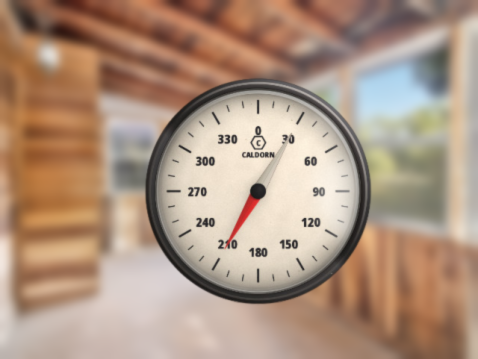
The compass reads 210 °
